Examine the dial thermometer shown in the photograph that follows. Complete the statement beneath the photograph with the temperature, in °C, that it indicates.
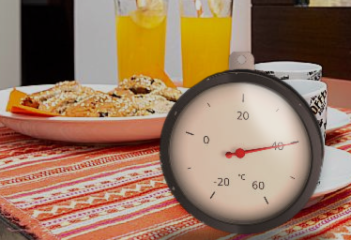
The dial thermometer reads 40 °C
